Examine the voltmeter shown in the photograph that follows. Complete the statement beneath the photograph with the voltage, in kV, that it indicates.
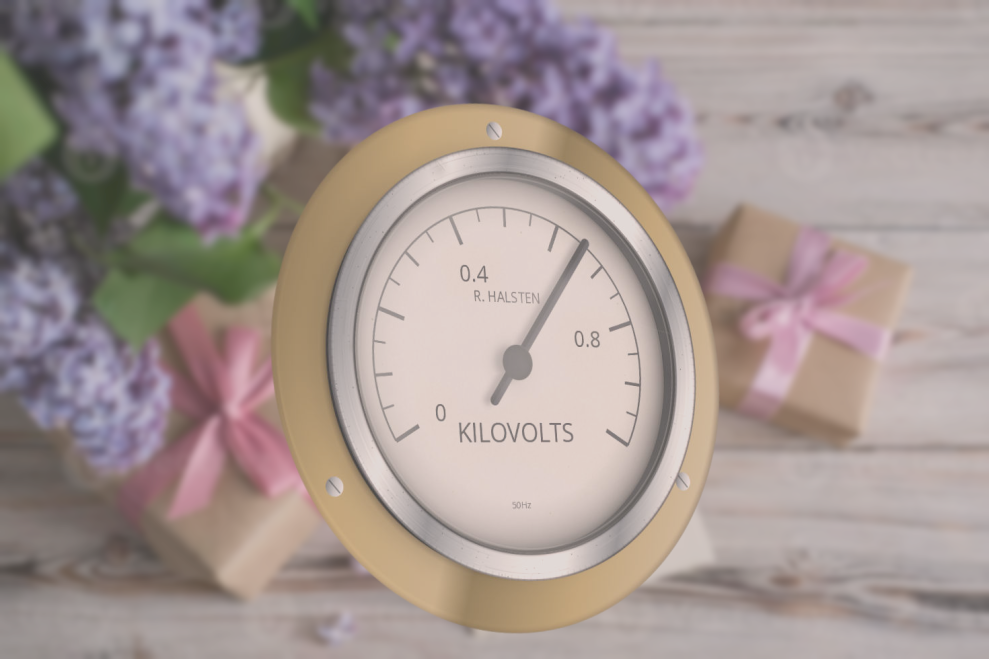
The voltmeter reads 0.65 kV
